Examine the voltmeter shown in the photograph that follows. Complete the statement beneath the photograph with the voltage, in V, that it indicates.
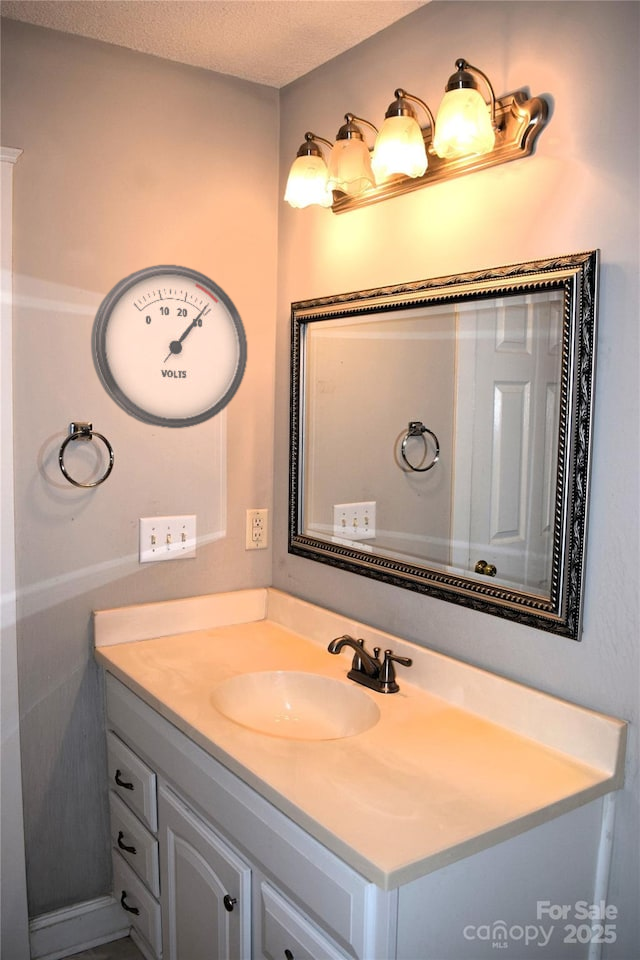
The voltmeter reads 28 V
